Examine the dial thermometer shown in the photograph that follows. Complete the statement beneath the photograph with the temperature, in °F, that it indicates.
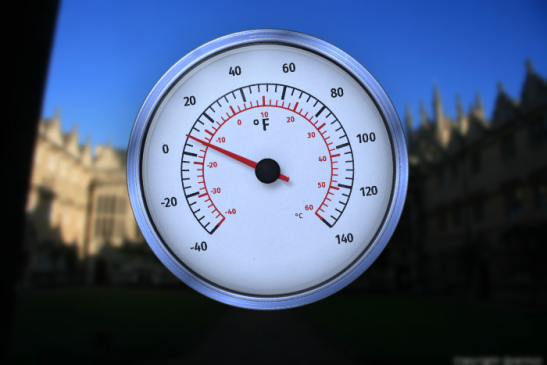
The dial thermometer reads 8 °F
